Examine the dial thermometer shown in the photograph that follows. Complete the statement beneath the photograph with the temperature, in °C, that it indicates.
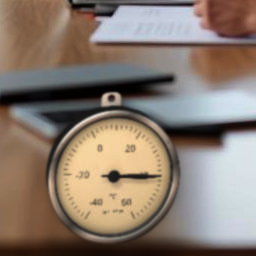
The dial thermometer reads 40 °C
